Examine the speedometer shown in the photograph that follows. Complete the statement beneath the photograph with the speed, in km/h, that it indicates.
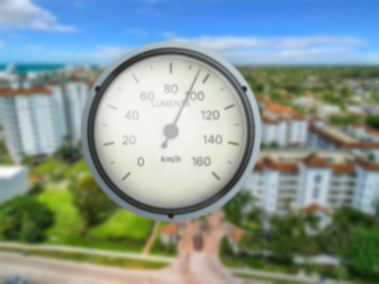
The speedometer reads 95 km/h
